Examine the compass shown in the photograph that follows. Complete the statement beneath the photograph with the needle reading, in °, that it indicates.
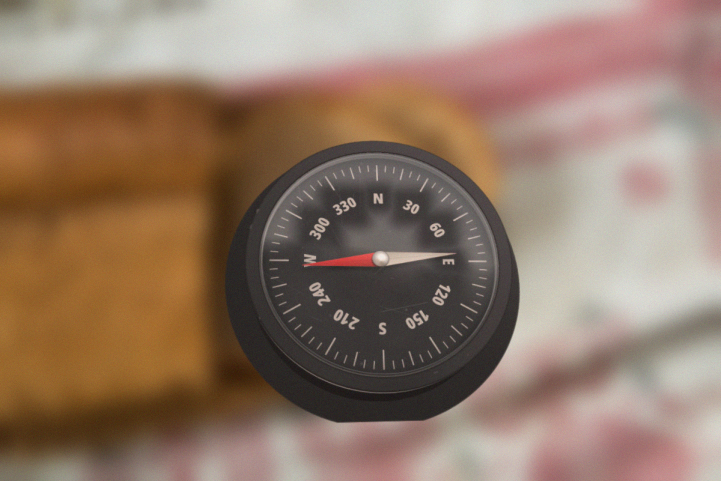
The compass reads 265 °
